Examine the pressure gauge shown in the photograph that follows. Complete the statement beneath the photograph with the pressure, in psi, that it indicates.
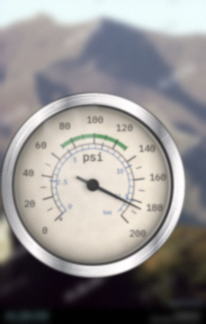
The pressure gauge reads 185 psi
